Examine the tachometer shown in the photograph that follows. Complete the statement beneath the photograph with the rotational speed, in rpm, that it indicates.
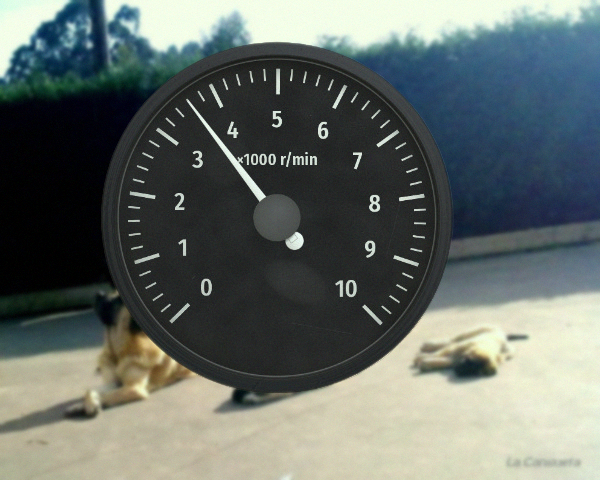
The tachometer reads 3600 rpm
